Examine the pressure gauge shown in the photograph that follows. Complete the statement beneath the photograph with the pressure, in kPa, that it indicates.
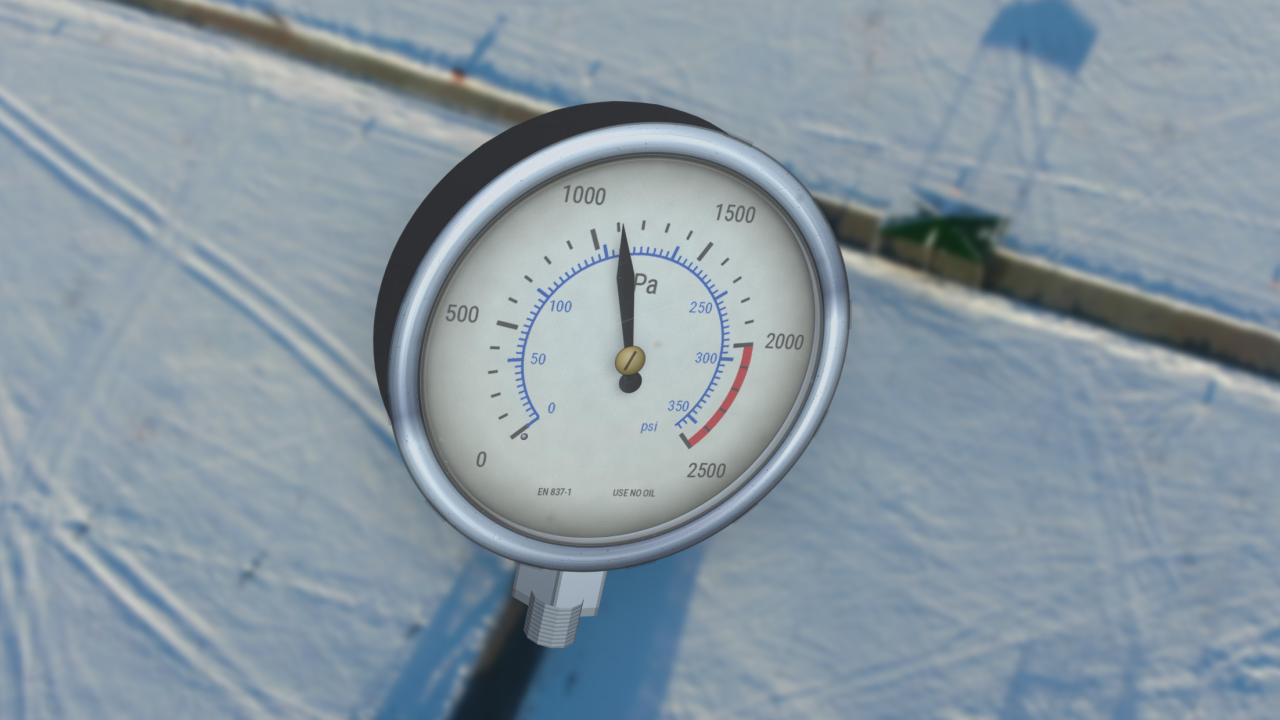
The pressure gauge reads 1100 kPa
